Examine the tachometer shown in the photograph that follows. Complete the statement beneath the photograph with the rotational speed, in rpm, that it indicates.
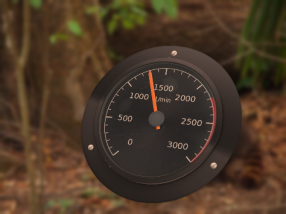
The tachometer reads 1300 rpm
